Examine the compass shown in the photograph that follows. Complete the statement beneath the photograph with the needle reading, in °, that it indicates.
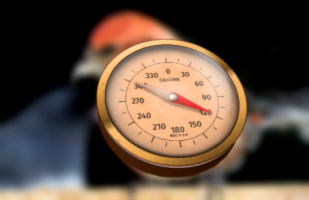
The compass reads 120 °
